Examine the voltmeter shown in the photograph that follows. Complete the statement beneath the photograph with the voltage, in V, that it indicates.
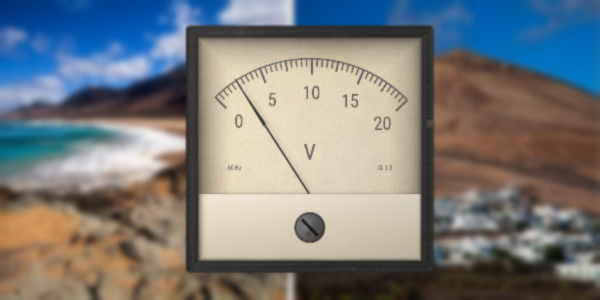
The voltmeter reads 2.5 V
